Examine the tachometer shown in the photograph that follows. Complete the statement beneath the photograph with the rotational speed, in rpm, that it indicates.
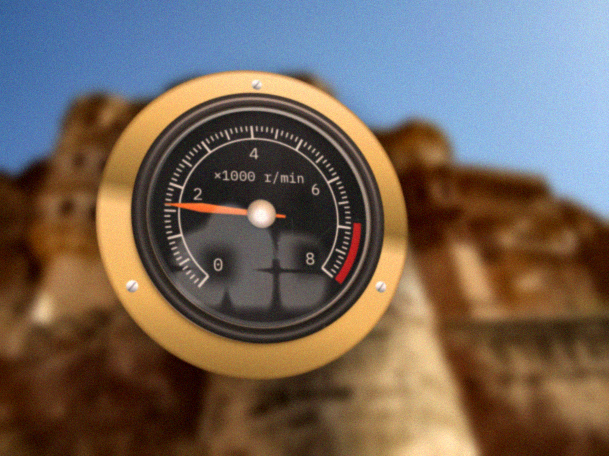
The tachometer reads 1600 rpm
